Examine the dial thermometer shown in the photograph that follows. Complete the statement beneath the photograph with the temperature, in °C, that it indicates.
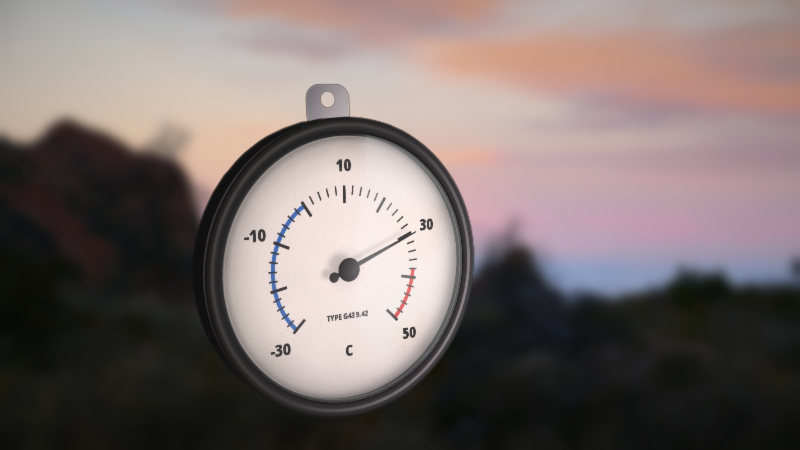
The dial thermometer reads 30 °C
